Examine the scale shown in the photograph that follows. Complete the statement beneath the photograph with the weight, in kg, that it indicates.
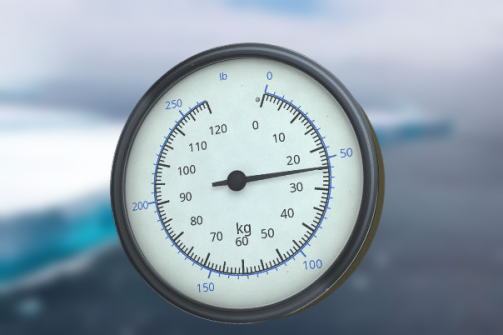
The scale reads 25 kg
